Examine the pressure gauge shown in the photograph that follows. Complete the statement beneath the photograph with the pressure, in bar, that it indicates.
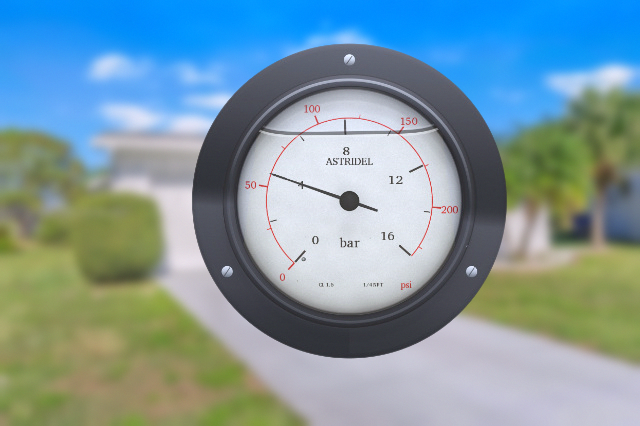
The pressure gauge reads 4 bar
